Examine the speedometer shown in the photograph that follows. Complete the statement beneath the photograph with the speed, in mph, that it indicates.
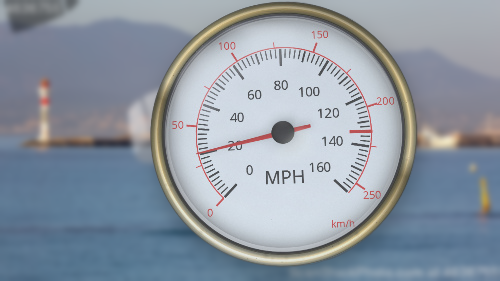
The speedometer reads 20 mph
